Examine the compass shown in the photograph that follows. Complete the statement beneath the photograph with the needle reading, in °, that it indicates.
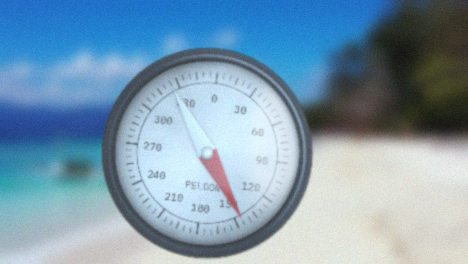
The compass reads 145 °
